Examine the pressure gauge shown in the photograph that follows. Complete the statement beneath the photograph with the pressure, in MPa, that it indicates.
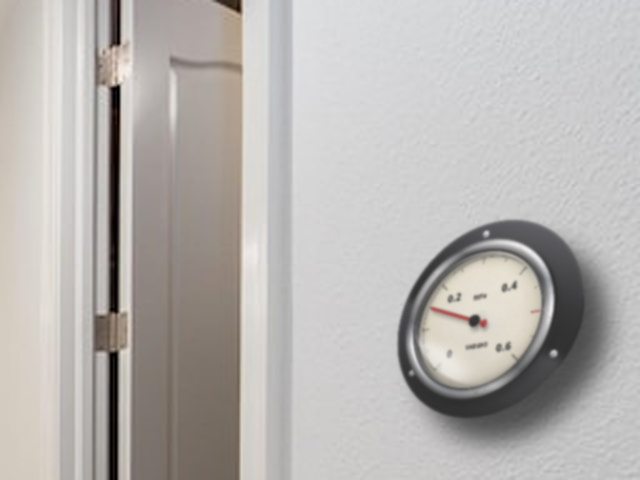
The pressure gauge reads 0.15 MPa
